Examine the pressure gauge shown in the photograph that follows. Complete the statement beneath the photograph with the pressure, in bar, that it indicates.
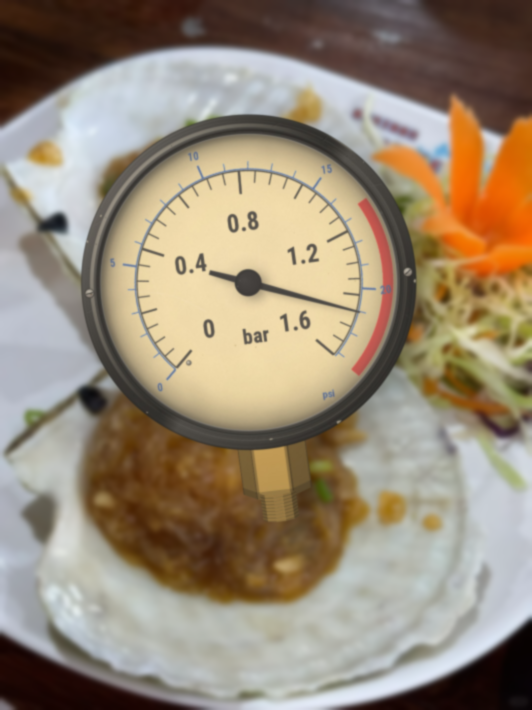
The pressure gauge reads 1.45 bar
